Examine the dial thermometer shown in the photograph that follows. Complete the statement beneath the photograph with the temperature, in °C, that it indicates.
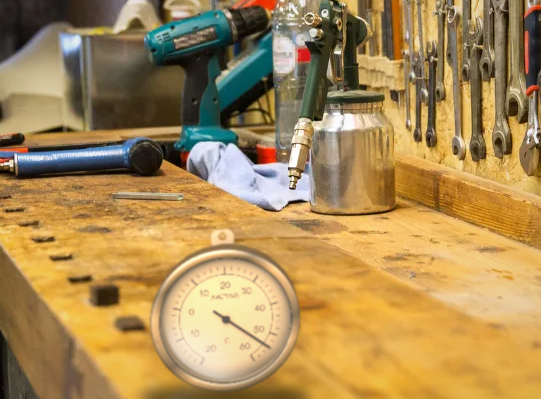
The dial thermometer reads 54 °C
